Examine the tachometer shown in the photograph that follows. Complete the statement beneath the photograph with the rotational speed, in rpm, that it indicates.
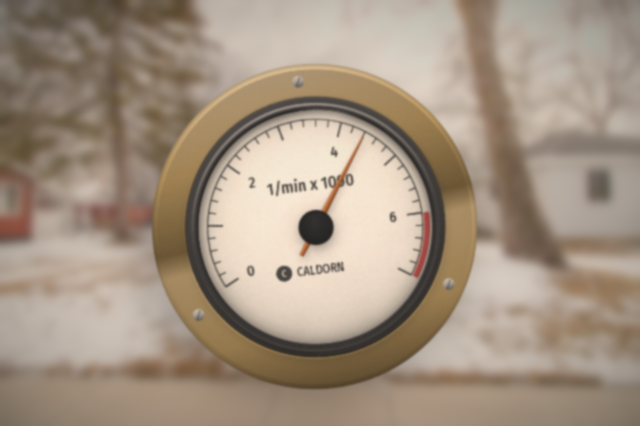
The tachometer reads 4400 rpm
